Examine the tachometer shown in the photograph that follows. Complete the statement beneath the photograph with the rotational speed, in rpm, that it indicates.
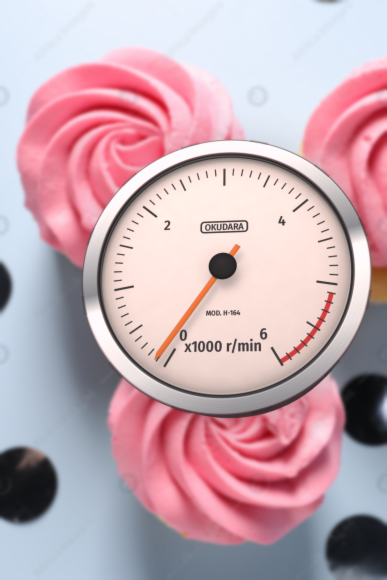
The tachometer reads 100 rpm
